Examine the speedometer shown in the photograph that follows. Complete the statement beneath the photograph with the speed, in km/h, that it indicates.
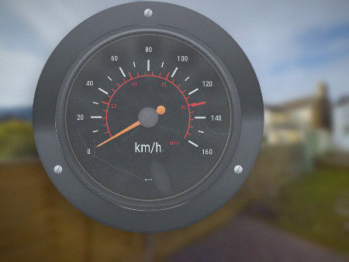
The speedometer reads 0 km/h
